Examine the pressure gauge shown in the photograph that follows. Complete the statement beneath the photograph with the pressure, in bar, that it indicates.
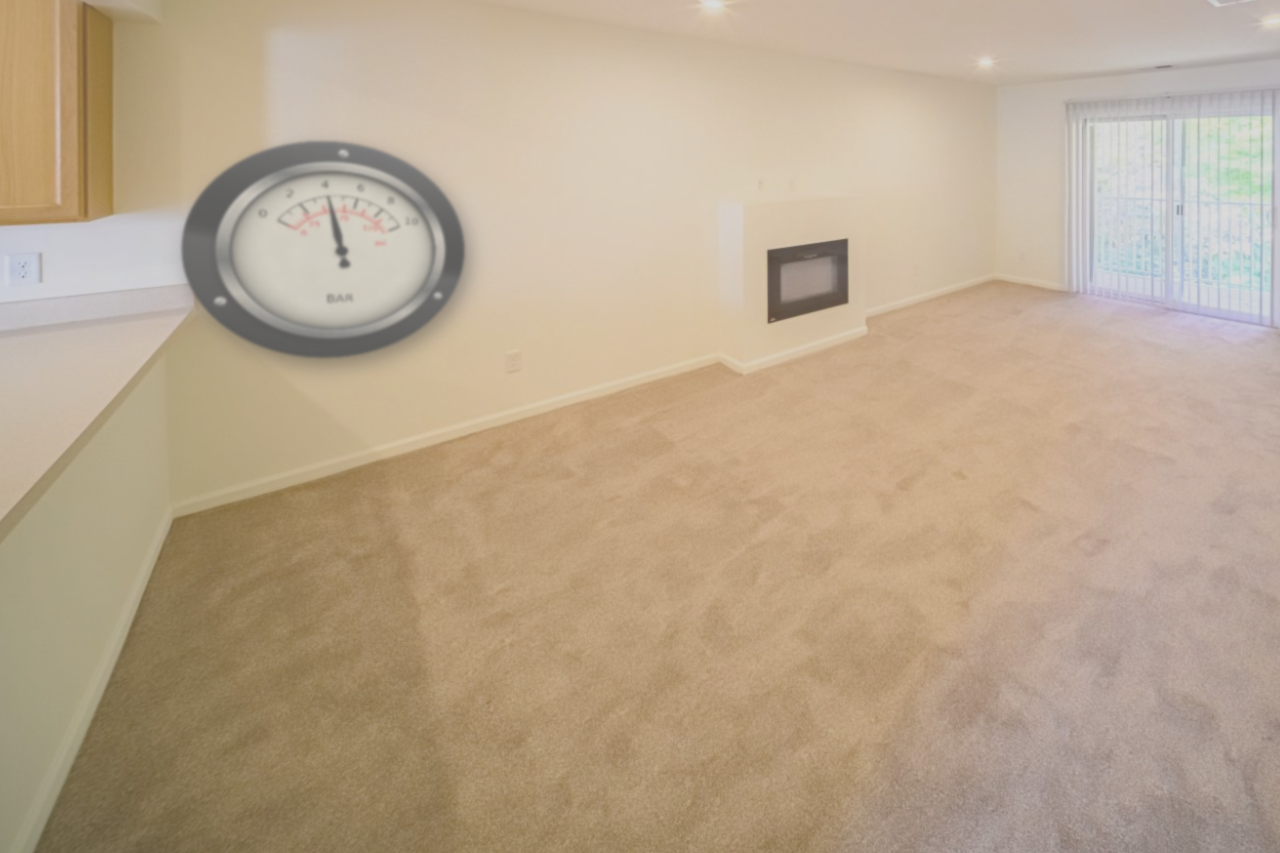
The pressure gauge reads 4 bar
